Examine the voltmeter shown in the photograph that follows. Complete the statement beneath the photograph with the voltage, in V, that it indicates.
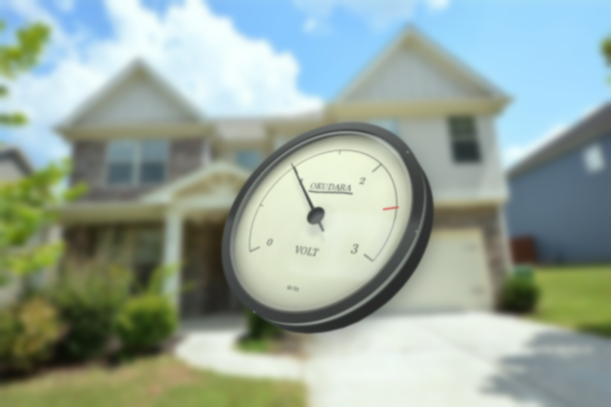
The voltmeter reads 1 V
